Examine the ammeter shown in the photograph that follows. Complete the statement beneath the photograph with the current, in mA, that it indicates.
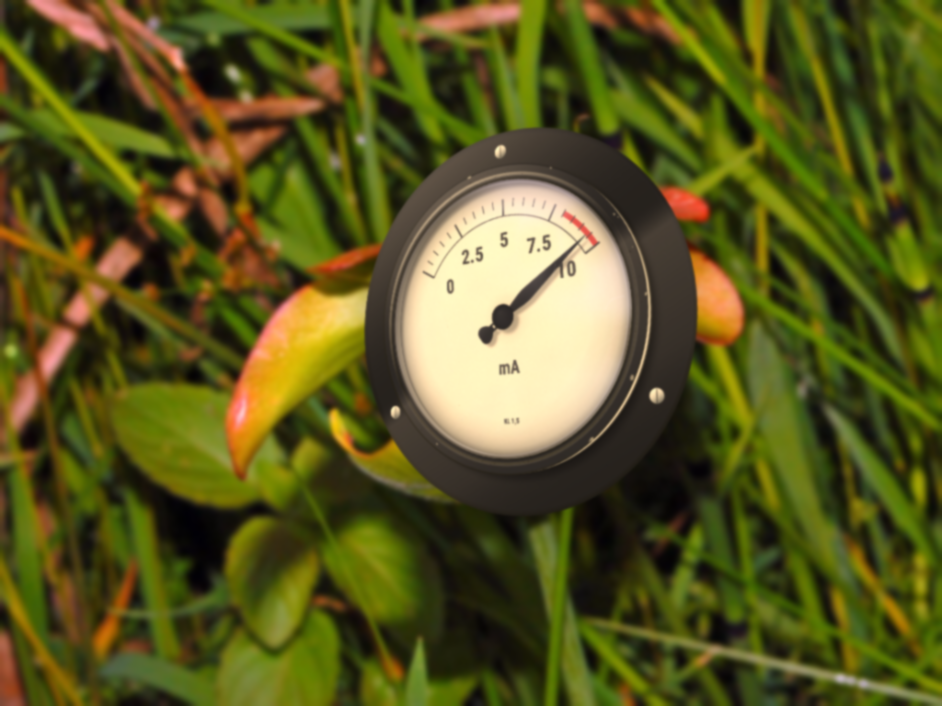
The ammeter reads 9.5 mA
